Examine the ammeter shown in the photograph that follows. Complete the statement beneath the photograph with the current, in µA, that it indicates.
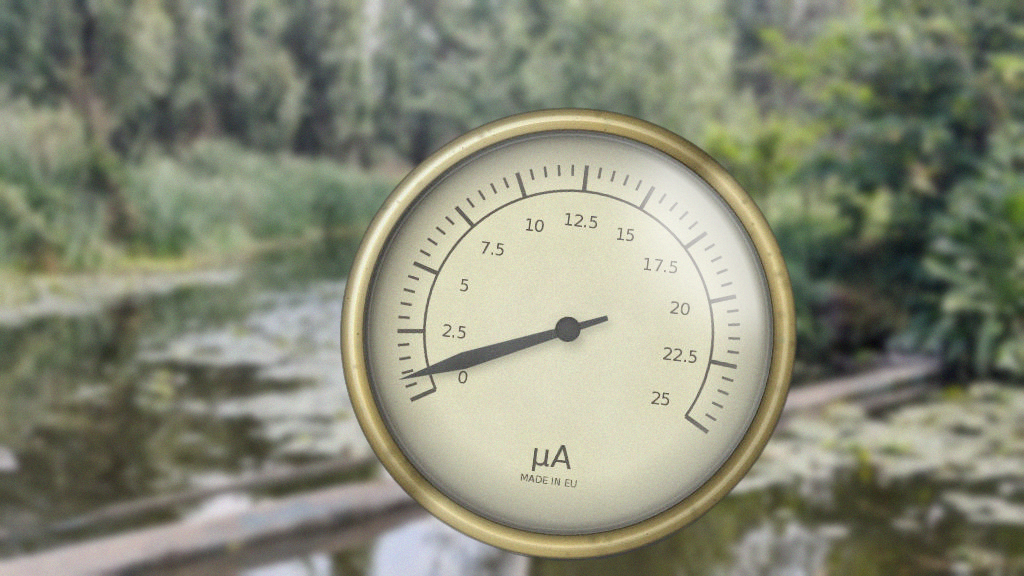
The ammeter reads 0.75 µA
